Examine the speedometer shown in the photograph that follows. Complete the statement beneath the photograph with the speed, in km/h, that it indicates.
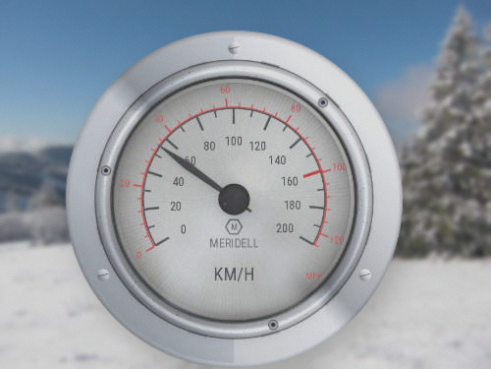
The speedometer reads 55 km/h
